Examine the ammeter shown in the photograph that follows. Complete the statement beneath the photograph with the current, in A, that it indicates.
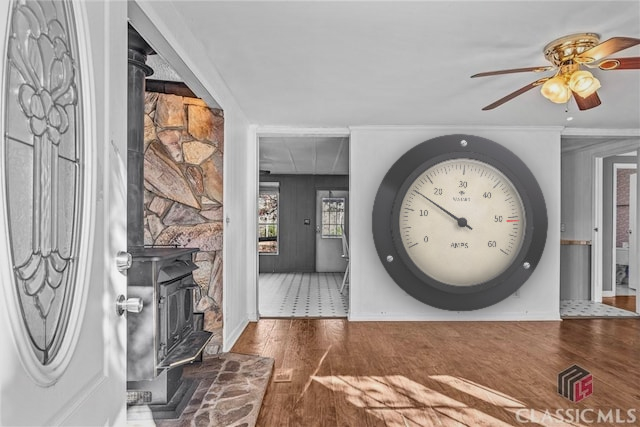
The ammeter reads 15 A
